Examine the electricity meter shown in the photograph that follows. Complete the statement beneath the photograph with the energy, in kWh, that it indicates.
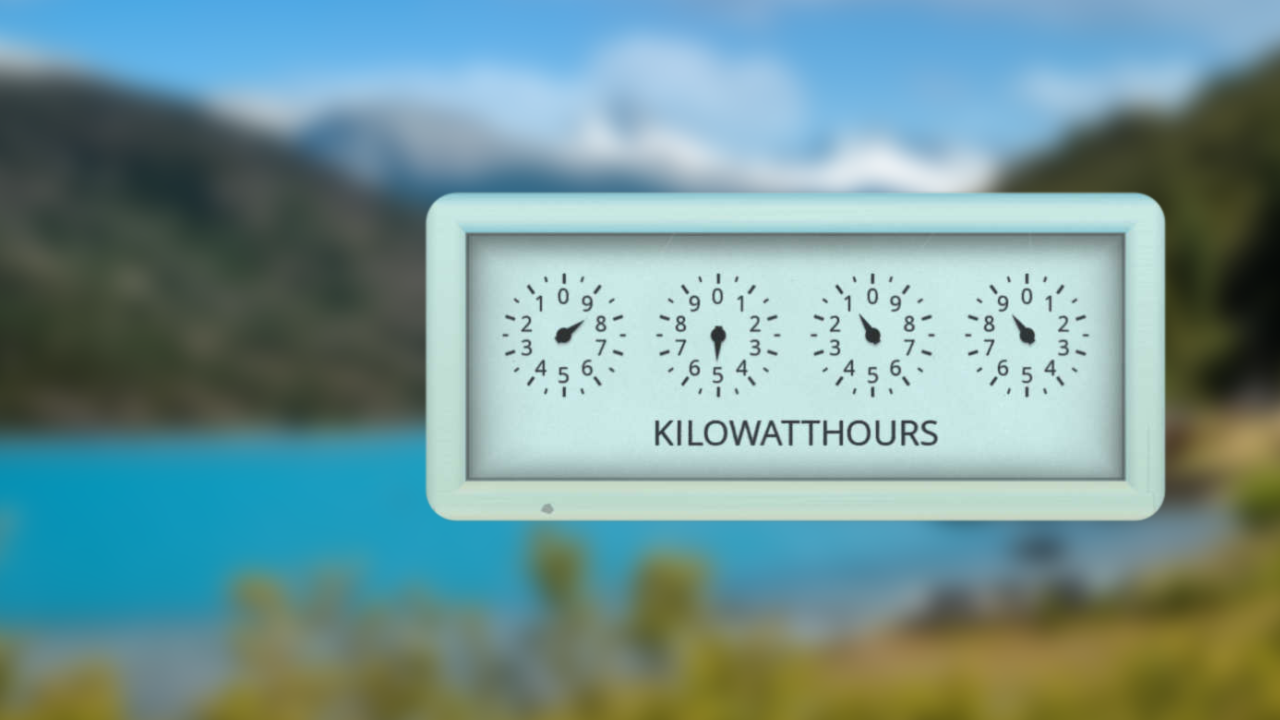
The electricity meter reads 8509 kWh
